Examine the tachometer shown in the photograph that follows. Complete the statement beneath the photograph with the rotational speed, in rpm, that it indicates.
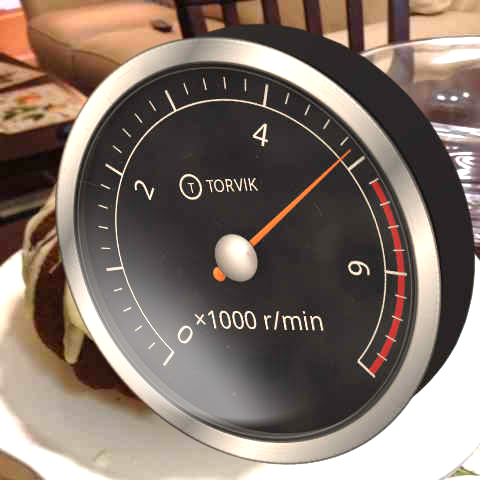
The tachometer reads 4900 rpm
